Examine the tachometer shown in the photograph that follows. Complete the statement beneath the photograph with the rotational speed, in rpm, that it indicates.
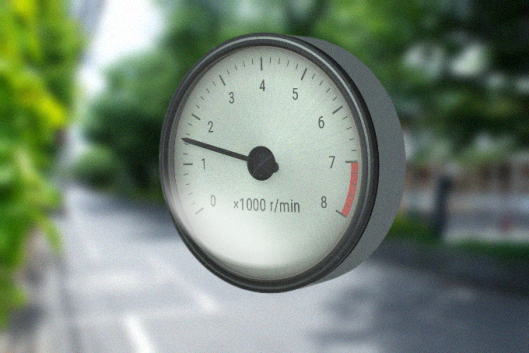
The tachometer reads 1500 rpm
